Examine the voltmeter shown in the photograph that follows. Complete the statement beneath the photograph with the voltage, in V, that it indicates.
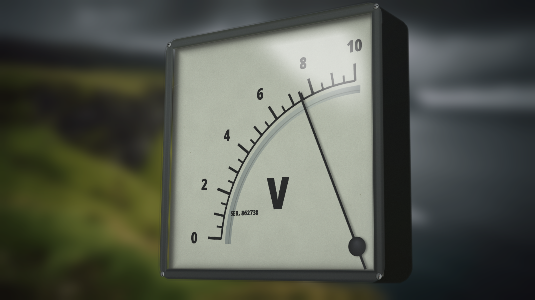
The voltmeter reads 7.5 V
